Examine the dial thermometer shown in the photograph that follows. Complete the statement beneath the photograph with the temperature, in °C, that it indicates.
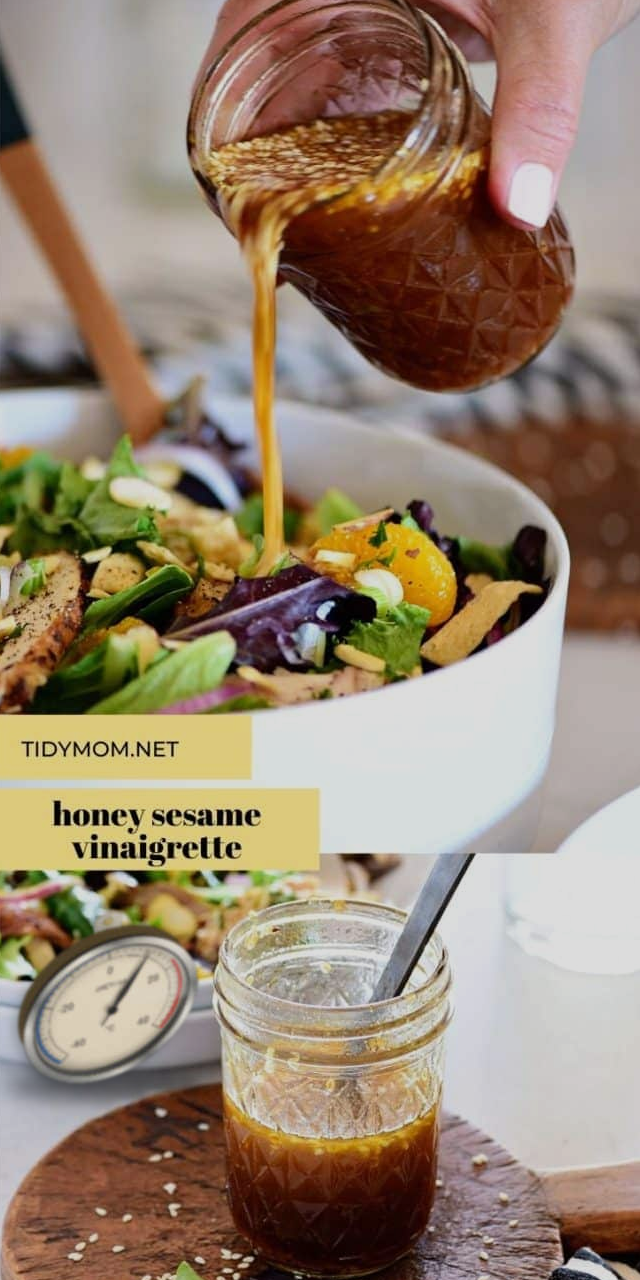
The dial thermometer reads 10 °C
